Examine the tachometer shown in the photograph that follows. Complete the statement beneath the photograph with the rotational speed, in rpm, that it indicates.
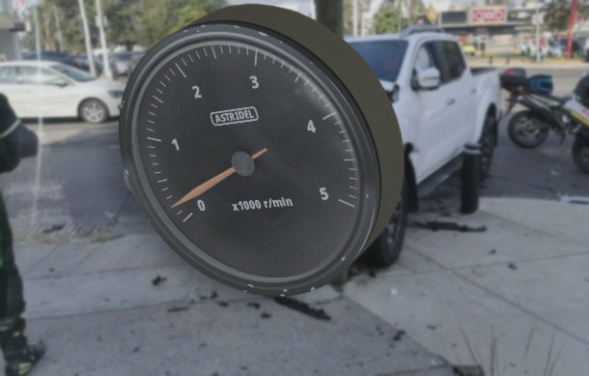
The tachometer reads 200 rpm
